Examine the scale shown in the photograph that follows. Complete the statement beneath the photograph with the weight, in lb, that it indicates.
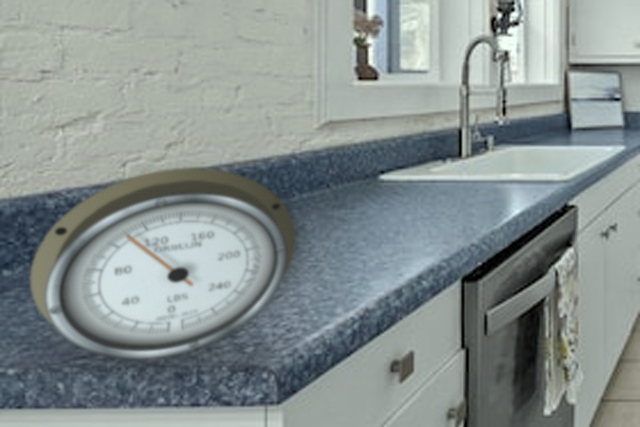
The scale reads 110 lb
